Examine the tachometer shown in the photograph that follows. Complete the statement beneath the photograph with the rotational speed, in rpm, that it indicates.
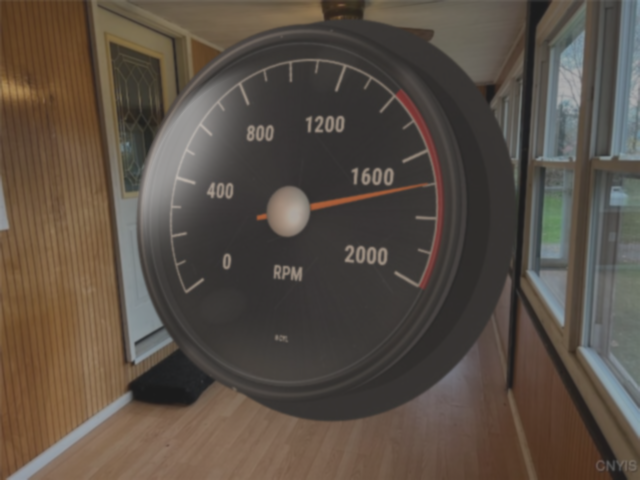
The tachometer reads 1700 rpm
